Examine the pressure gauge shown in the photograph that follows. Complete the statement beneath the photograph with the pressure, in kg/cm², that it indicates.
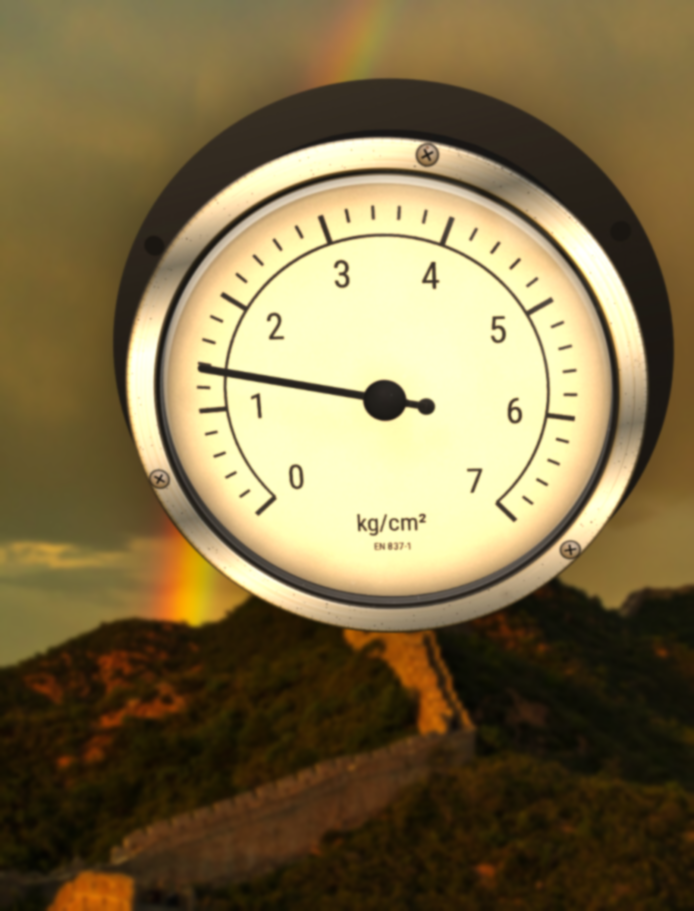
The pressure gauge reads 1.4 kg/cm²
